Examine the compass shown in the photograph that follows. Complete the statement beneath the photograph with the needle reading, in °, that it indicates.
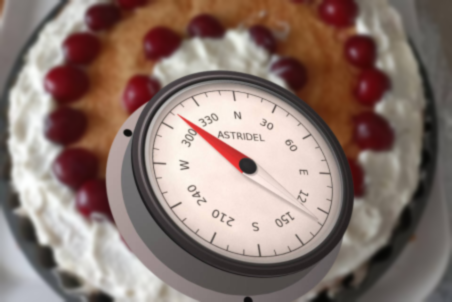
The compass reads 310 °
